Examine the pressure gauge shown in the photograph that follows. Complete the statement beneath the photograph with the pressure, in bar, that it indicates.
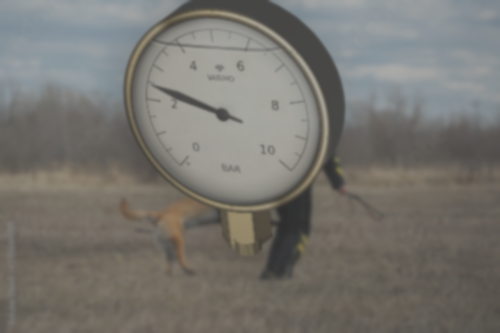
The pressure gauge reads 2.5 bar
